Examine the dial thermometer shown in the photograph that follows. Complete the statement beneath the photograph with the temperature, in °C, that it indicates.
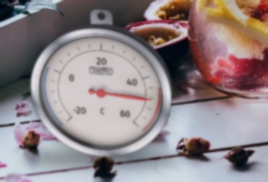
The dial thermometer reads 48 °C
